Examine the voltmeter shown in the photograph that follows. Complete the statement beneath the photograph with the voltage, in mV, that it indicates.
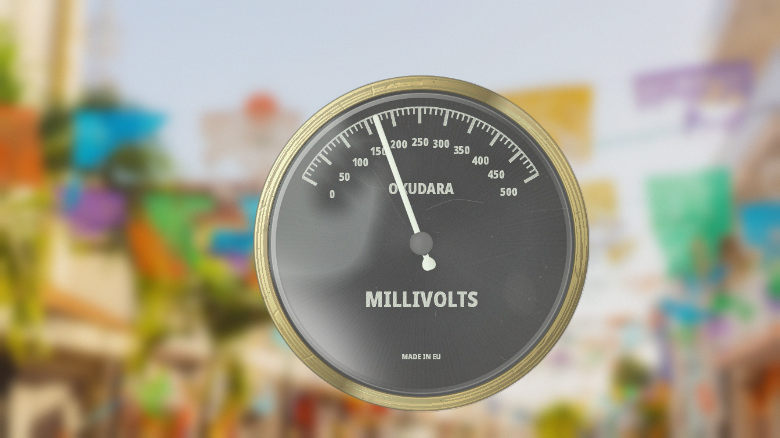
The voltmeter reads 170 mV
